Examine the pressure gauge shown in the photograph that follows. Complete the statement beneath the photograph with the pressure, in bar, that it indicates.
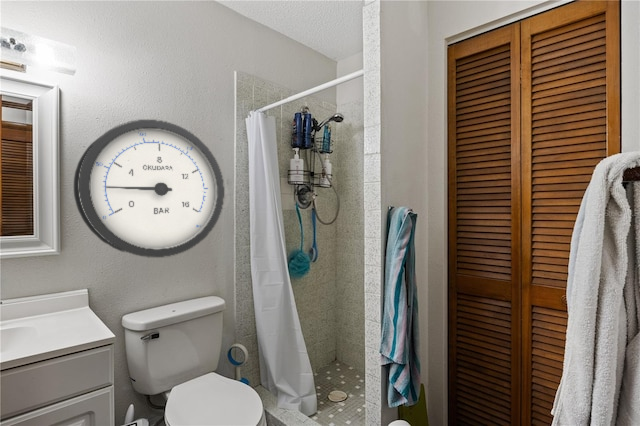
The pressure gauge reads 2 bar
